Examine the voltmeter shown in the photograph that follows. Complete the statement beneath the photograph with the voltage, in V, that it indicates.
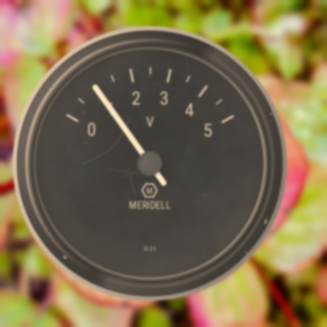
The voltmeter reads 1 V
